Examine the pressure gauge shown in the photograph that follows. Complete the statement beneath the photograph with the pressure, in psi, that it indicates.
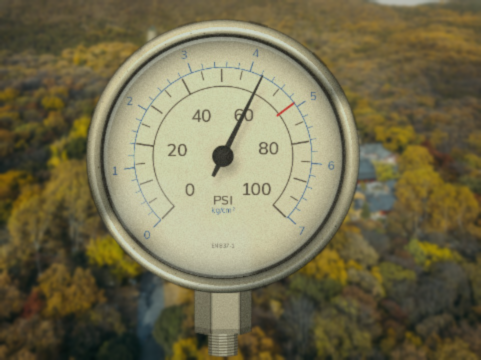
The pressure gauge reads 60 psi
